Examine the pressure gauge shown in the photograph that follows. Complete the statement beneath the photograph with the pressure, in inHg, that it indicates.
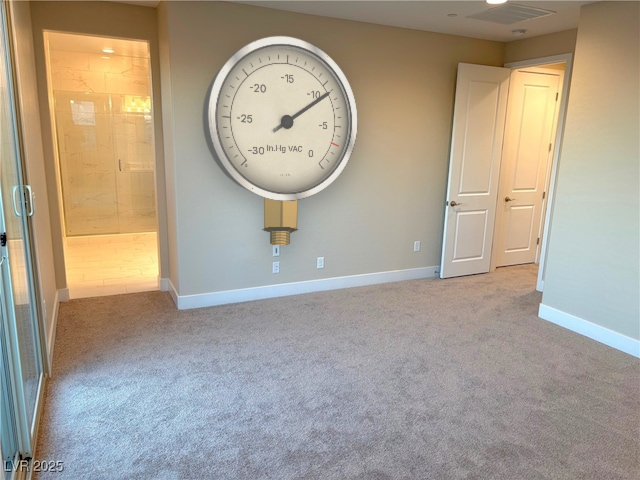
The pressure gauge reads -9 inHg
